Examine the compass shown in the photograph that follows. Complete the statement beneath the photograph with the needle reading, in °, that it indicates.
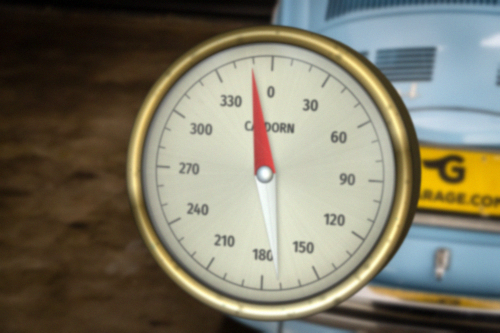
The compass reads 350 °
